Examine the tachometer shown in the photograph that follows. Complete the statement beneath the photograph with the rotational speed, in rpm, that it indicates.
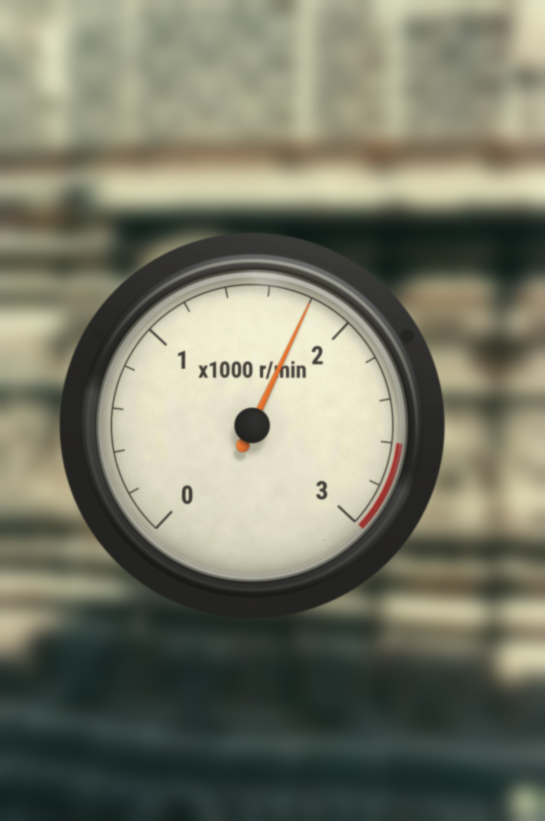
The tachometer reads 1800 rpm
